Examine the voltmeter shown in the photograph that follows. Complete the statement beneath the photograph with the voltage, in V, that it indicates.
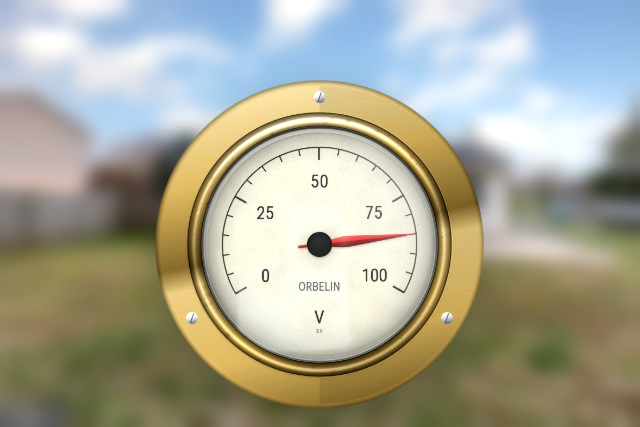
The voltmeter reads 85 V
